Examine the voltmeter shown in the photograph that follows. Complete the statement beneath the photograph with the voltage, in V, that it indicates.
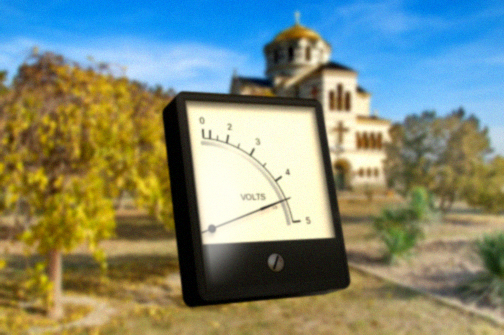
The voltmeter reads 4.5 V
